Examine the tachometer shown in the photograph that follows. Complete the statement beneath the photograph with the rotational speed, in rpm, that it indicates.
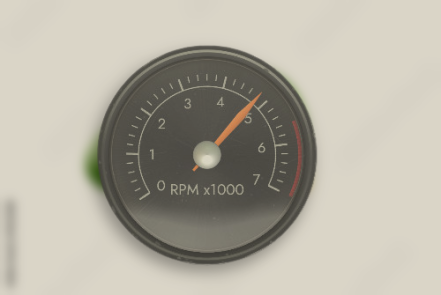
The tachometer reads 4800 rpm
